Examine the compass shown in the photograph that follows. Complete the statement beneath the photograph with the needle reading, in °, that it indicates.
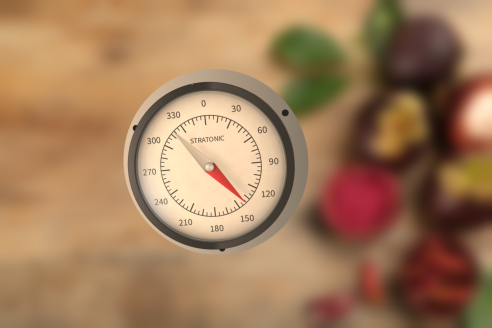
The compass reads 140 °
